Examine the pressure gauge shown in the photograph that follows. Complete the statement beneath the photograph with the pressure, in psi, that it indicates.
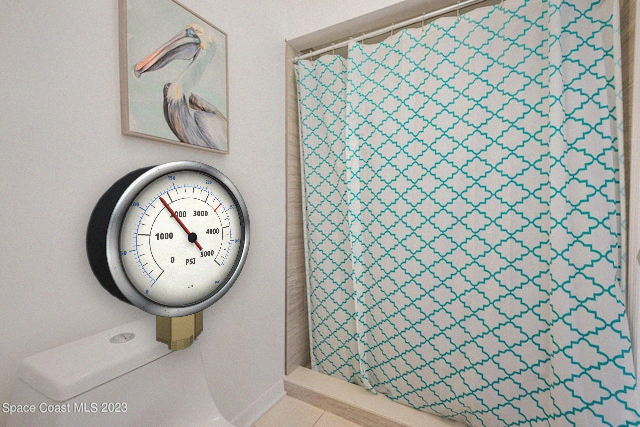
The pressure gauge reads 1800 psi
